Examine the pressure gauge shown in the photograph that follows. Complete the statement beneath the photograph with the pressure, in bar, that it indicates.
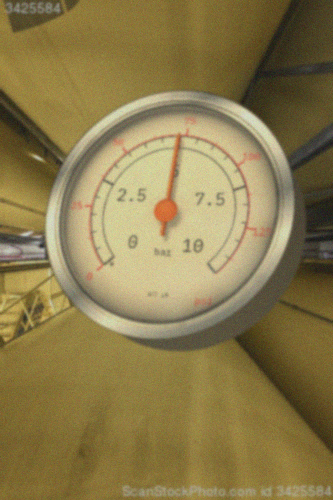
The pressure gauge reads 5 bar
